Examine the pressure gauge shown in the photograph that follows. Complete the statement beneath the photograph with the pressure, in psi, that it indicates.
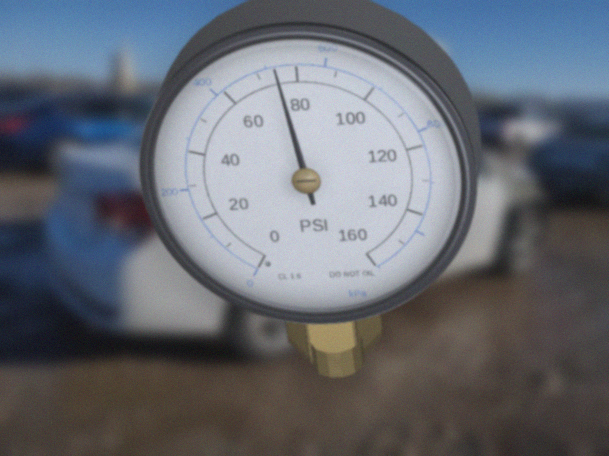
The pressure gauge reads 75 psi
